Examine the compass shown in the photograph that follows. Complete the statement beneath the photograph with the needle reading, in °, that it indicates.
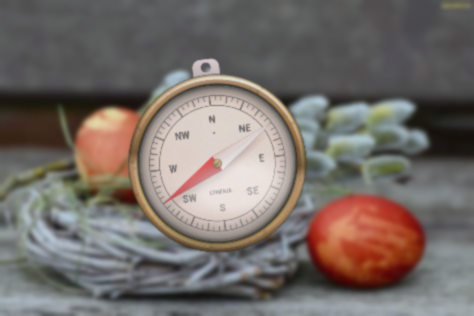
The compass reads 240 °
